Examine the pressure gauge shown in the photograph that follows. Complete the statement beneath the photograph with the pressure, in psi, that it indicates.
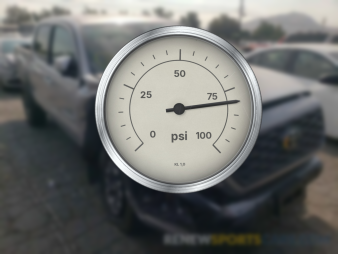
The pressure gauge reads 80 psi
